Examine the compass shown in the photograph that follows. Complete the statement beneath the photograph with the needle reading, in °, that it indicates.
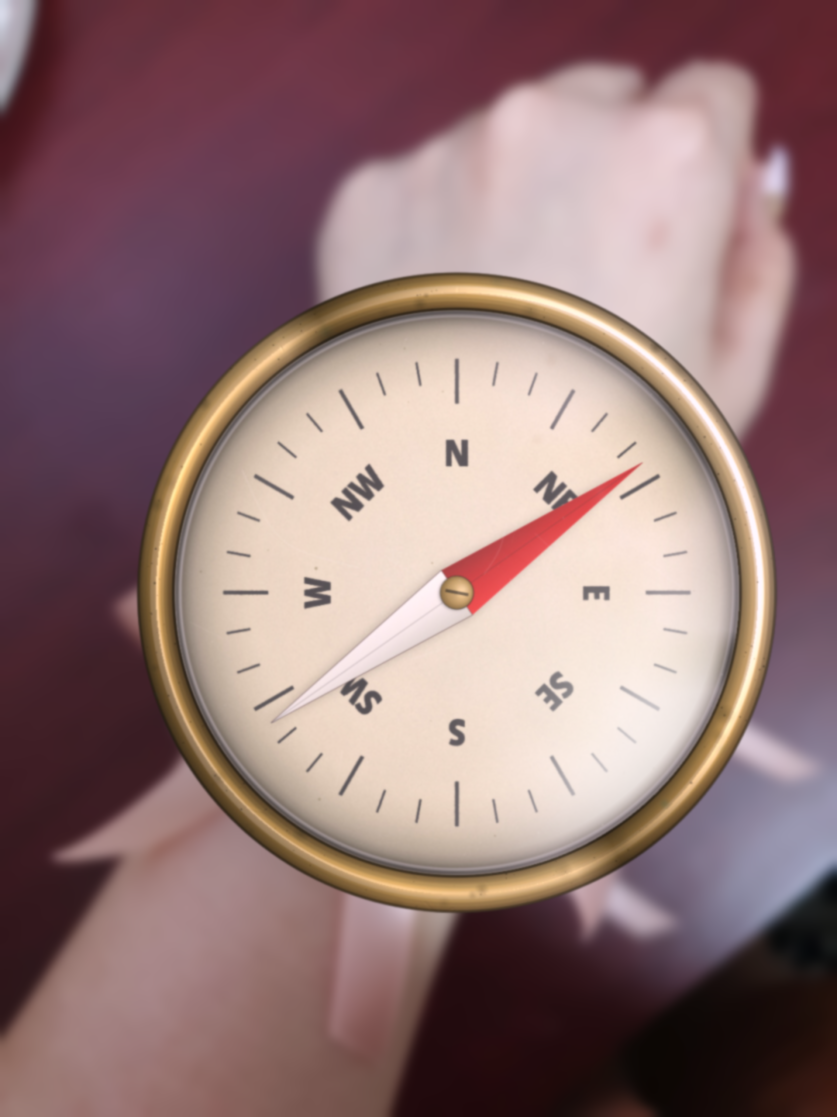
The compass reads 55 °
